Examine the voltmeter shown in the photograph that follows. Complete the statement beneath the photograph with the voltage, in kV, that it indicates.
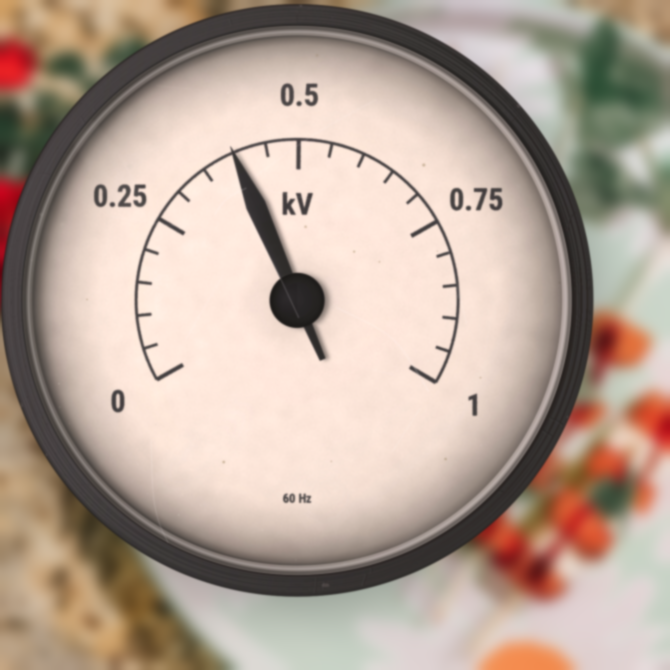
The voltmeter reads 0.4 kV
